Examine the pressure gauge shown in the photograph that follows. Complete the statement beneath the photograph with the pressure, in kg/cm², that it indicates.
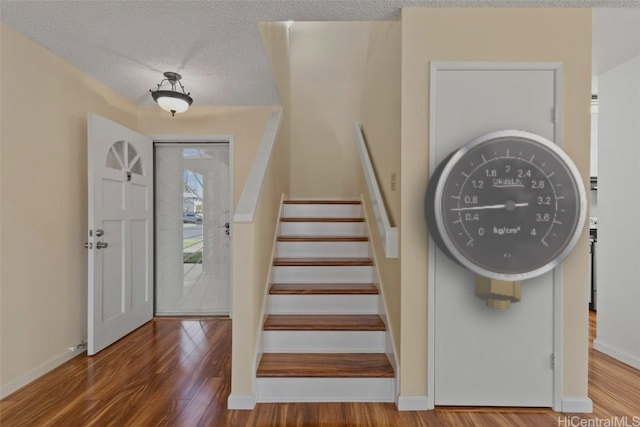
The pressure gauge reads 0.6 kg/cm²
